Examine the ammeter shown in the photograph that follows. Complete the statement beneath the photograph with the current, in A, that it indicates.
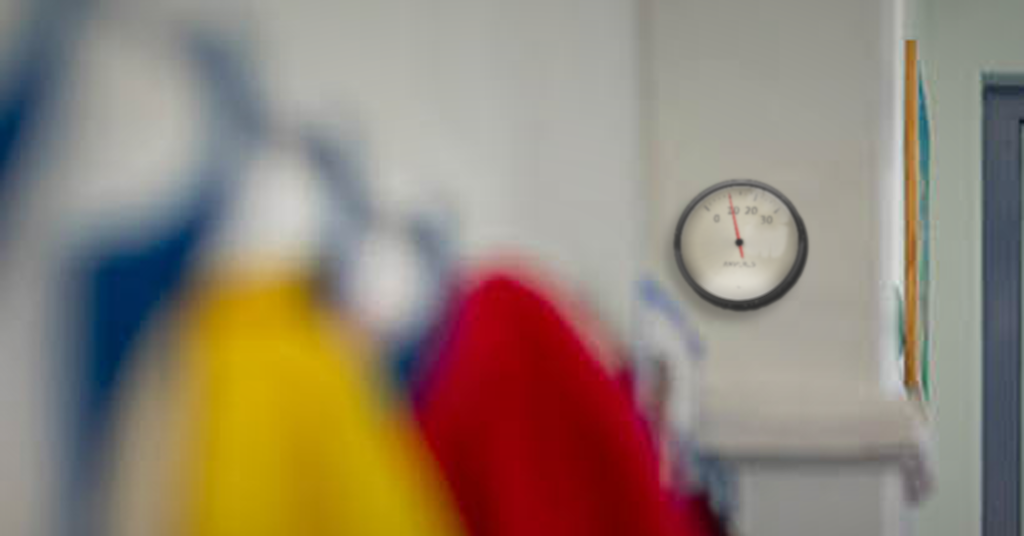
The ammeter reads 10 A
